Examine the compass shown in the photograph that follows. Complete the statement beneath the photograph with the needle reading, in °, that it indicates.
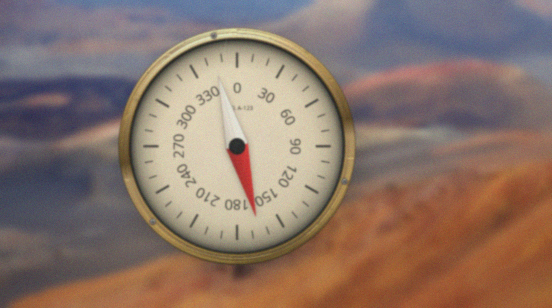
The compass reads 165 °
